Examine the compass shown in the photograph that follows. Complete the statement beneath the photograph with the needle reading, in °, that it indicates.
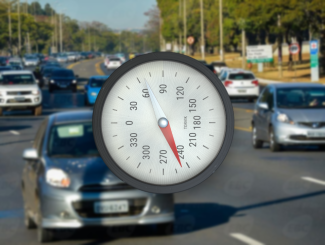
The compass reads 247.5 °
